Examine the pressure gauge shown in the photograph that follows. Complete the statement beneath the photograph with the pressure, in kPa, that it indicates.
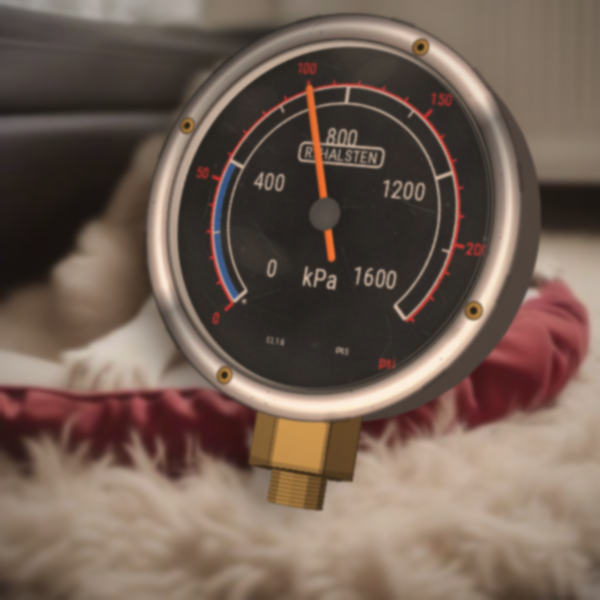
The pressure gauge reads 700 kPa
